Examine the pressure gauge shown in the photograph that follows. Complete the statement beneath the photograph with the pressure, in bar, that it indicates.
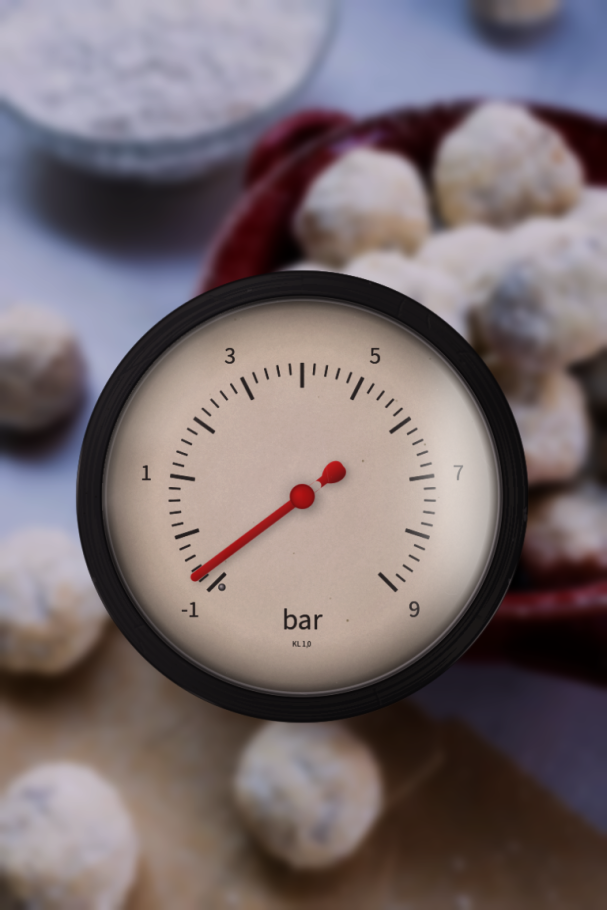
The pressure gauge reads -0.7 bar
